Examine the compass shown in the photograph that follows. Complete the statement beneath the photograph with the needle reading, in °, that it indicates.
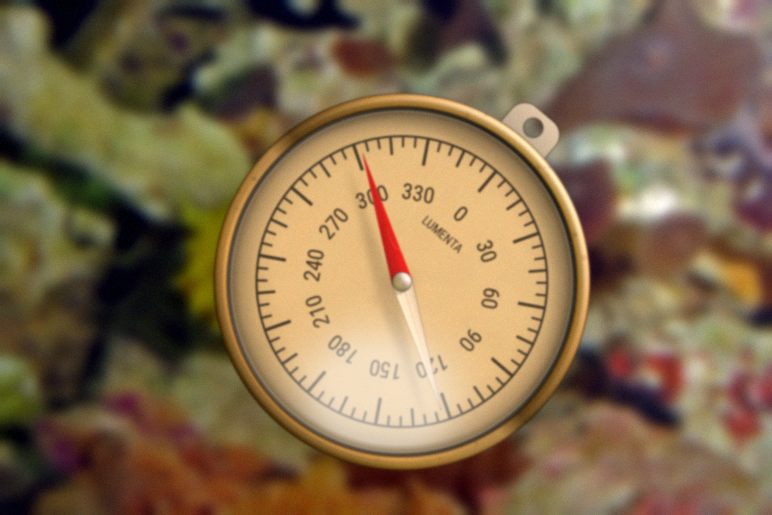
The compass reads 302.5 °
